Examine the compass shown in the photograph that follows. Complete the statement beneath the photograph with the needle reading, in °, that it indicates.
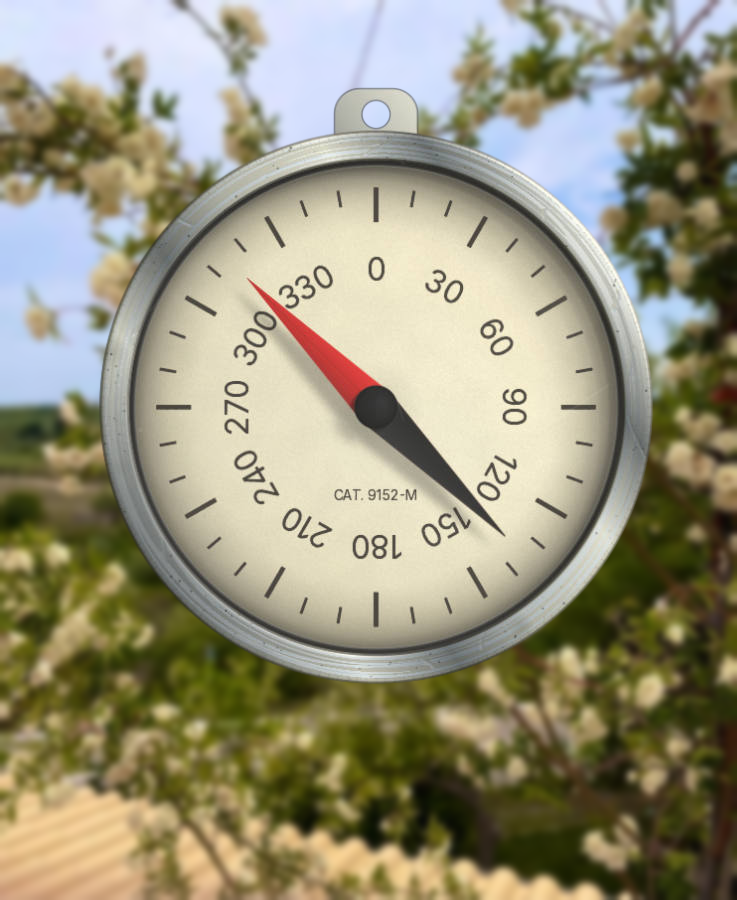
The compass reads 315 °
